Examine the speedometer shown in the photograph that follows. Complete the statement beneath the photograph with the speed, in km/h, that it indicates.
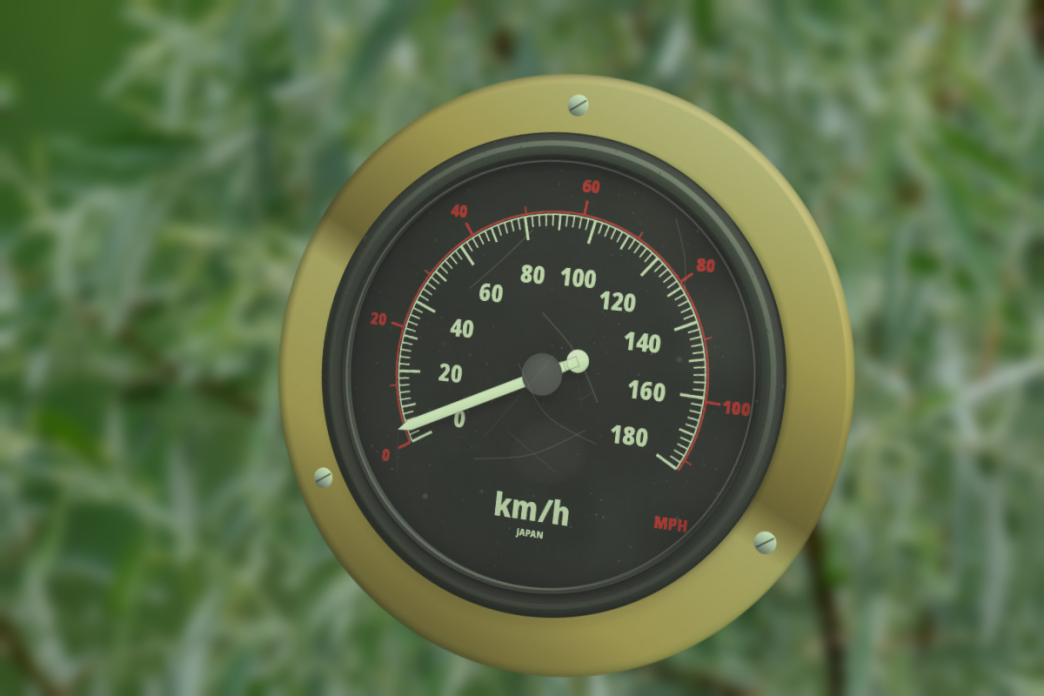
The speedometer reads 4 km/h
